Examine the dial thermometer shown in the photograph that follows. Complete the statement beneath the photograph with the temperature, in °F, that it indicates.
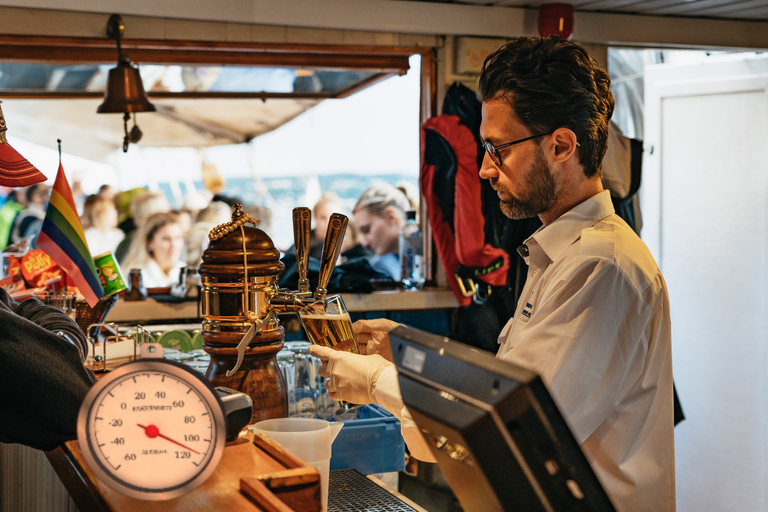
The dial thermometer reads 110 °F
